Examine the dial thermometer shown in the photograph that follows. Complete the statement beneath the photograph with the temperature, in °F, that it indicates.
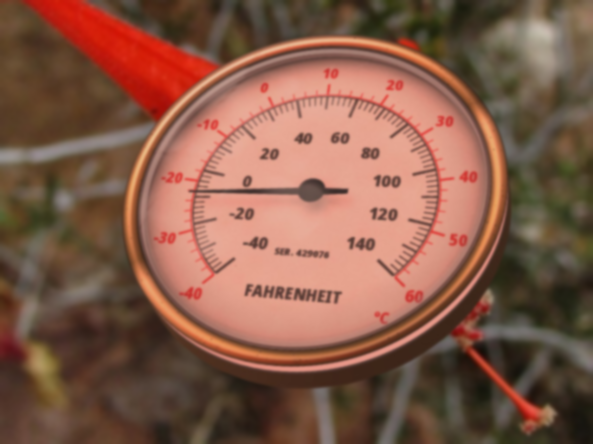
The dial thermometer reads -10 °F
